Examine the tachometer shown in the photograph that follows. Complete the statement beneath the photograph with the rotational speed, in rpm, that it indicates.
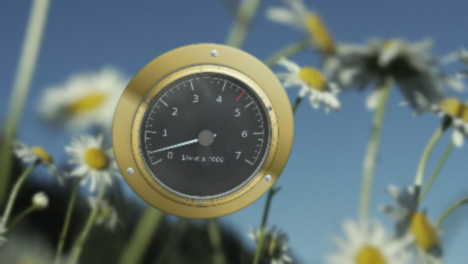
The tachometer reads 400 rpm
